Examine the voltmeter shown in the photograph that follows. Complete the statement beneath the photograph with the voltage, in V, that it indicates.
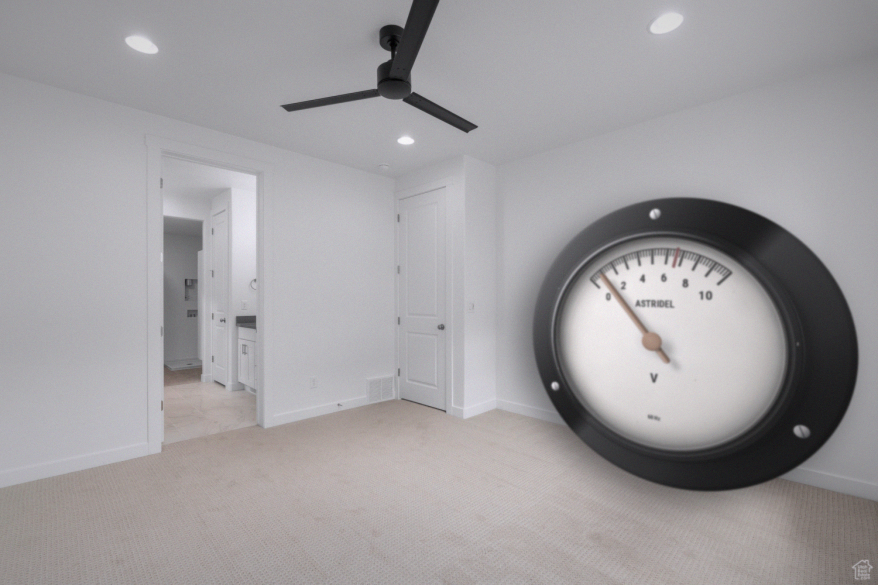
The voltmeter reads 1 V
